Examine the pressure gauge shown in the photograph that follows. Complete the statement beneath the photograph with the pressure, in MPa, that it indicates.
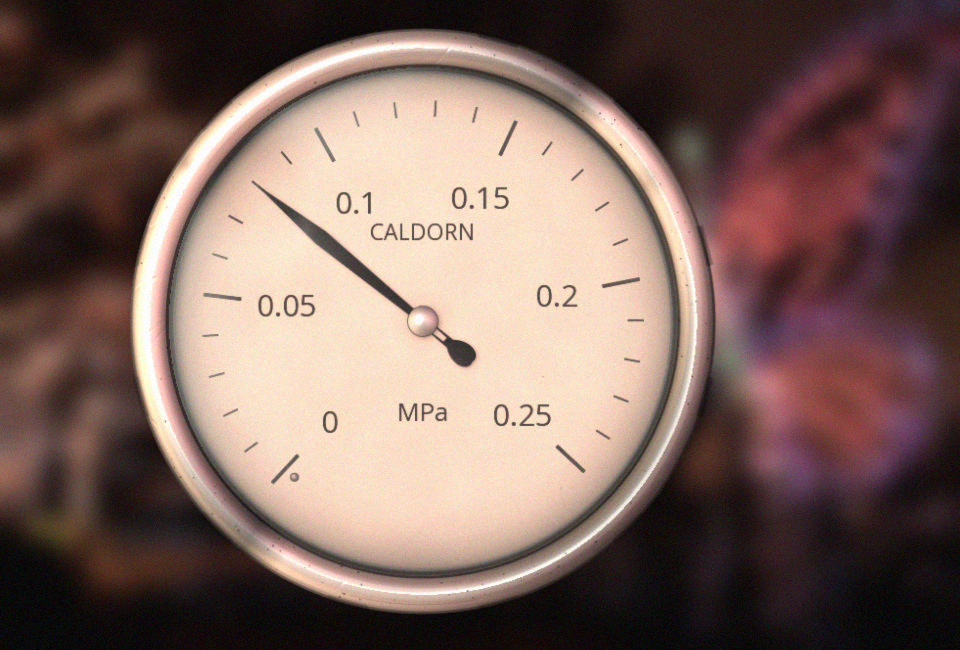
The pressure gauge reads 0.08 MPa
